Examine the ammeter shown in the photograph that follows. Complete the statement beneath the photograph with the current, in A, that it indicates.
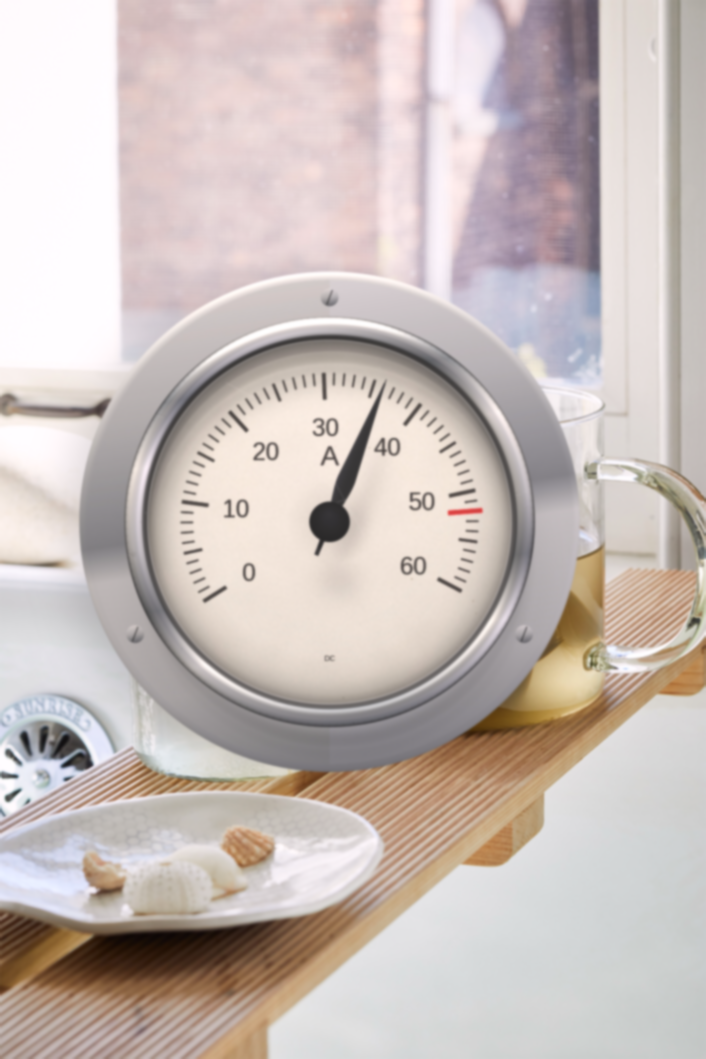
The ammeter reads 36 A
